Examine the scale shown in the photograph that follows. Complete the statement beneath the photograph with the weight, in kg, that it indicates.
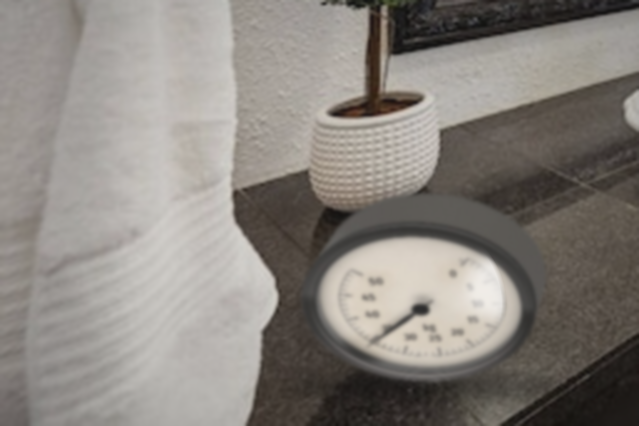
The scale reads 35 kg
